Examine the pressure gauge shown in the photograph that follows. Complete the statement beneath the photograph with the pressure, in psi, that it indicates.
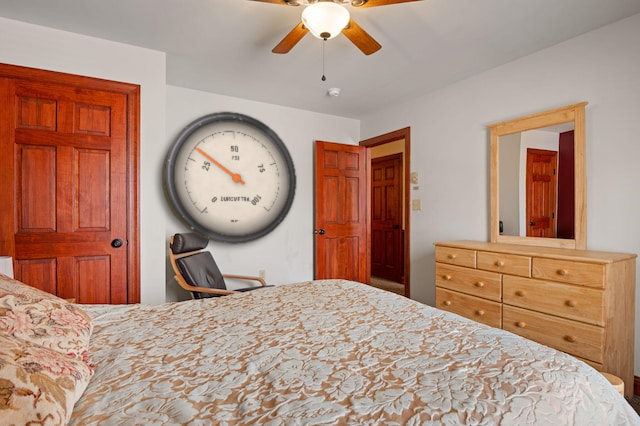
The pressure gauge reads 30 psi
